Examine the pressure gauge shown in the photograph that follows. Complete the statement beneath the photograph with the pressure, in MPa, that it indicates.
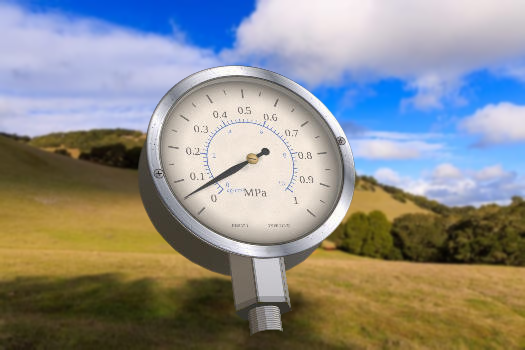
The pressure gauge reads 0.05 MPa
